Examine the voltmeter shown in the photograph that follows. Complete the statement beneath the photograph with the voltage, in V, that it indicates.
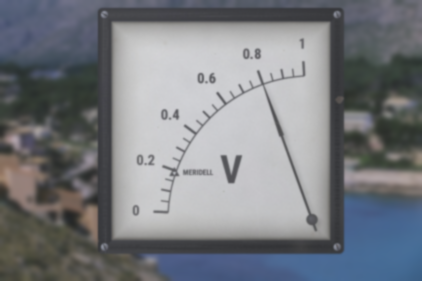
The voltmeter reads 0.8 V
